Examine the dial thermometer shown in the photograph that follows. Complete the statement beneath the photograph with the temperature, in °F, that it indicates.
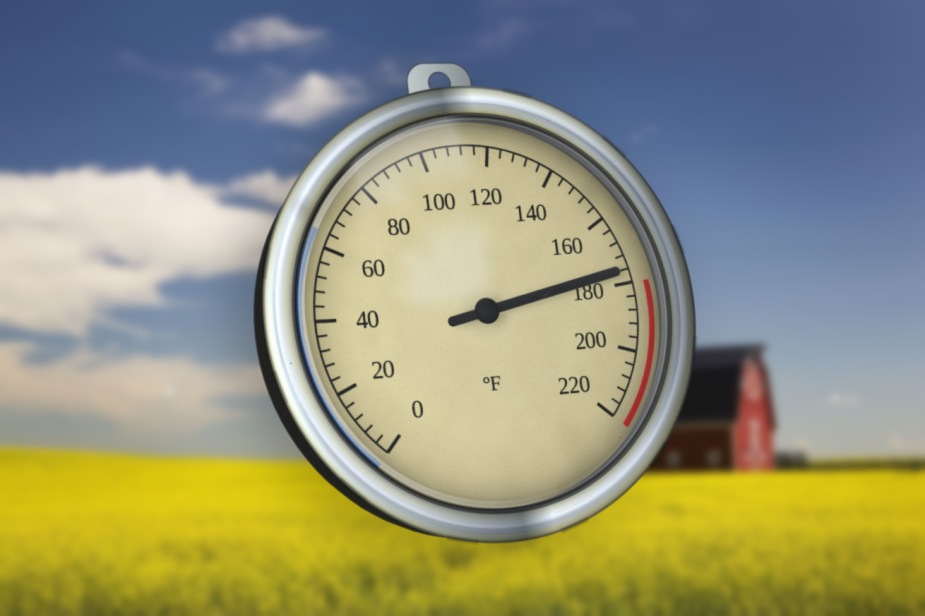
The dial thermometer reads 176 °F
